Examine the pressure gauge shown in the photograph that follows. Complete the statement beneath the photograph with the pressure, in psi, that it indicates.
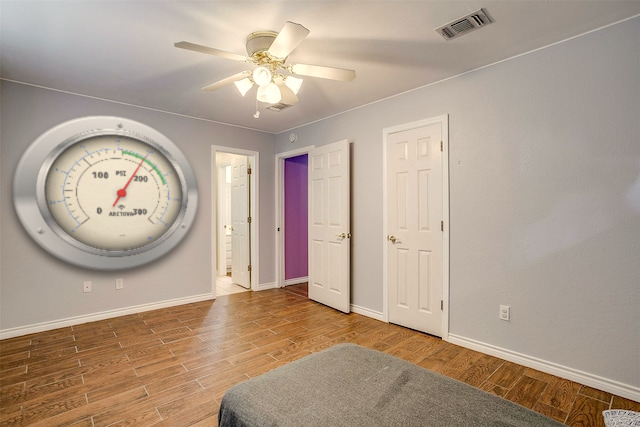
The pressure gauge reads 180 psi
